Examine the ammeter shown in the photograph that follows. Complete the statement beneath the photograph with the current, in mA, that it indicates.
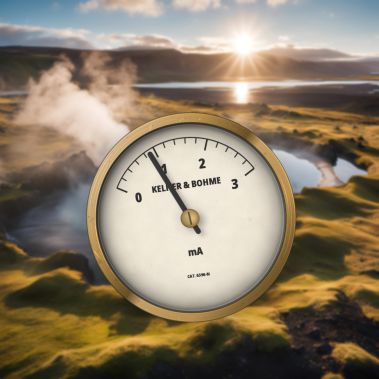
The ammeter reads 0.9 mA
